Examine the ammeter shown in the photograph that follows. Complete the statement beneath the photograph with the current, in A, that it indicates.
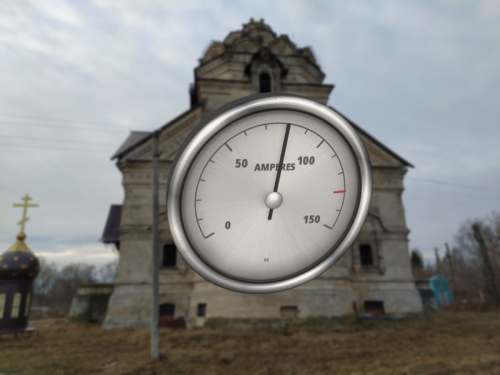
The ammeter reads 80 A
